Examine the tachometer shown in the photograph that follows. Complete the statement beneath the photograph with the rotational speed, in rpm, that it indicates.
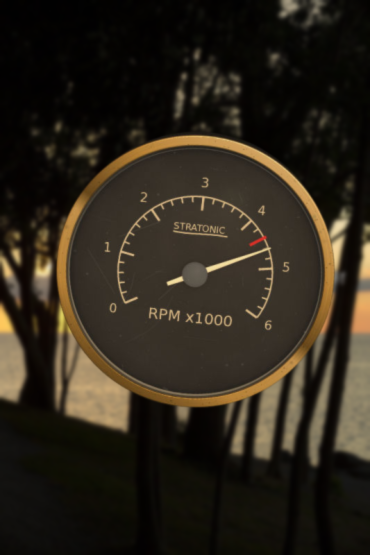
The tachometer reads 4600 rpm
